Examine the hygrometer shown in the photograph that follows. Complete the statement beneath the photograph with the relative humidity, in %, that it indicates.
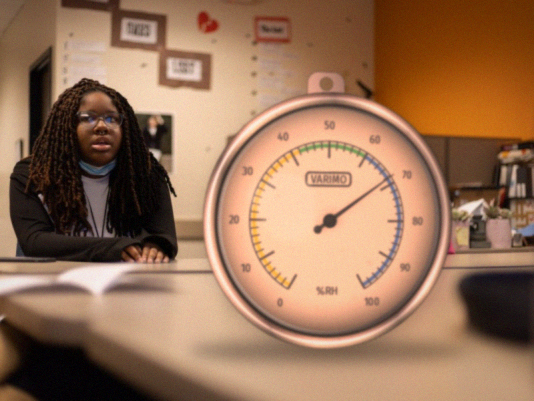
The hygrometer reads 68 %
